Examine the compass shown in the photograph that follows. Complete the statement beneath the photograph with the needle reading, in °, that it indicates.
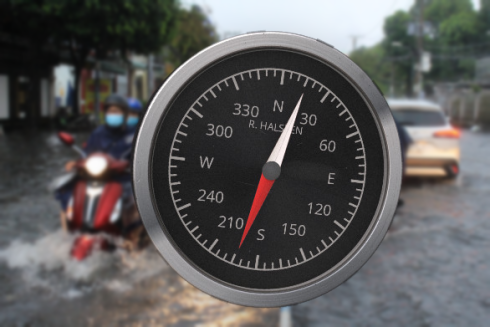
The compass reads 195 °
